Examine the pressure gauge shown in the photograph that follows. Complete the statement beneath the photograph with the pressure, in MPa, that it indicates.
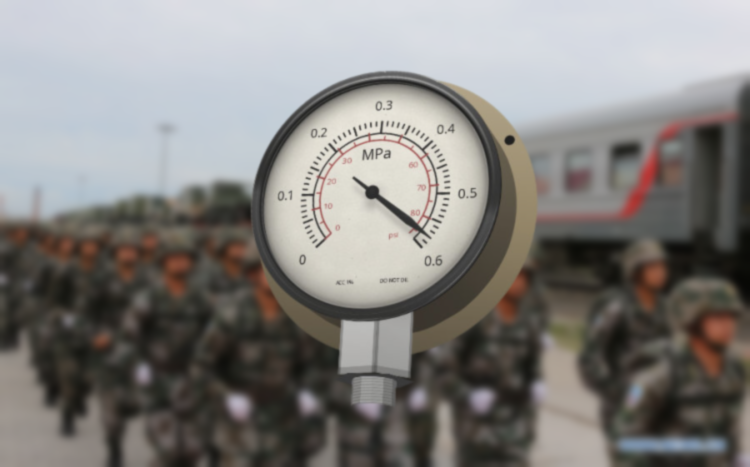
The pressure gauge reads 0.58 MPa
